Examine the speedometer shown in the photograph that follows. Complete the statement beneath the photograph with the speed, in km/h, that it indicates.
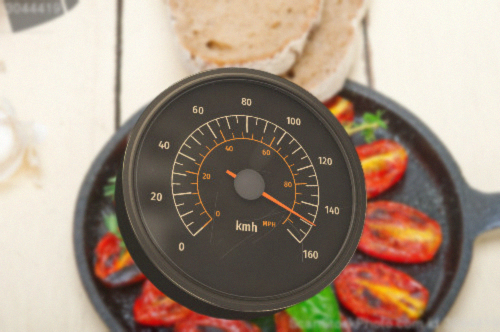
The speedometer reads 150 km/h
